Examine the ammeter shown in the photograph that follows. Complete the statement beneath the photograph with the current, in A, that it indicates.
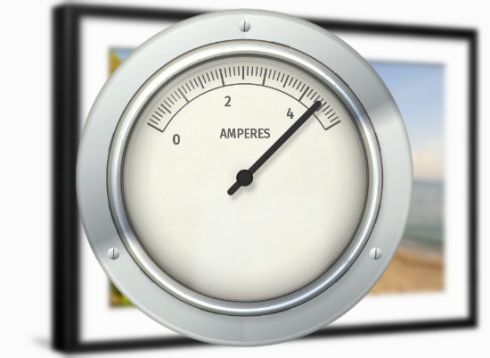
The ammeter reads 4.4 A
